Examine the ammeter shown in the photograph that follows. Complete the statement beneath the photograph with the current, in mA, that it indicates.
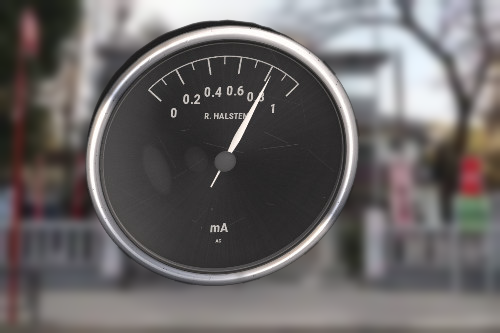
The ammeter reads 0.8 mA
